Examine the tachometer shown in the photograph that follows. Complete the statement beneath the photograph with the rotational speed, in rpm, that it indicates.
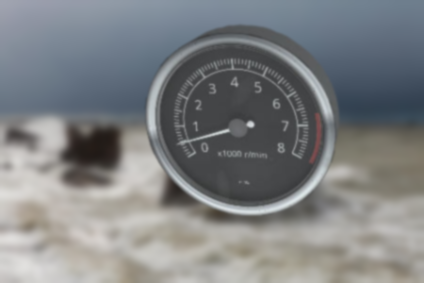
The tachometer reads 500 rpm
